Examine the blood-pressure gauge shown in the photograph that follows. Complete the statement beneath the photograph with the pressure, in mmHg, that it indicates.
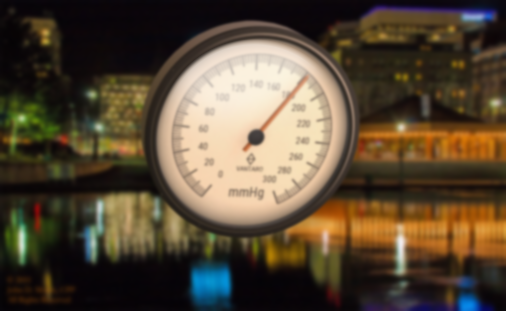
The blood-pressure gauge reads 180 mmHg
